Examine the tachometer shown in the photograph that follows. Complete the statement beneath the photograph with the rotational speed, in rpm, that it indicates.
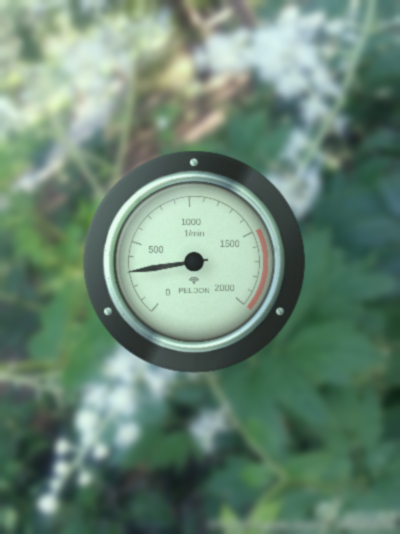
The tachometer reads 300 rpm
